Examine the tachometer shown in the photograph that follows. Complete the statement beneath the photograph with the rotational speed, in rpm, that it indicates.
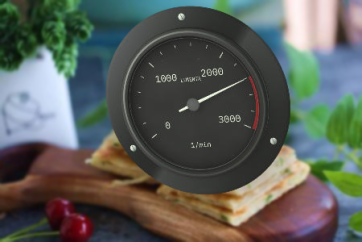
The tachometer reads 2400 rpm
